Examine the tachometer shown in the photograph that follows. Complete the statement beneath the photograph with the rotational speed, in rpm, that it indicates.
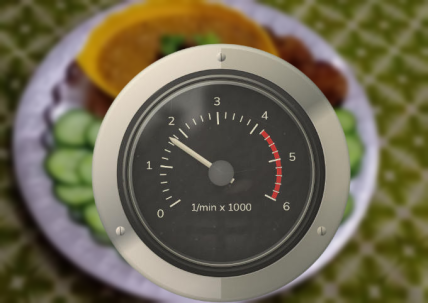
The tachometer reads 1700 rpm
